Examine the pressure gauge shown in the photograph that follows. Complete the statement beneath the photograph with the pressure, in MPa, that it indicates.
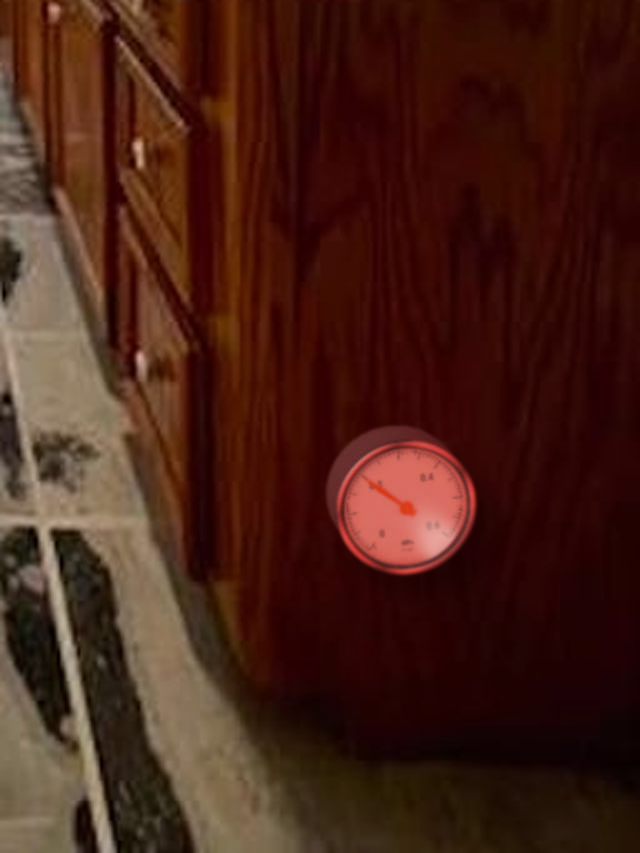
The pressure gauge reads 0.2 MPa
